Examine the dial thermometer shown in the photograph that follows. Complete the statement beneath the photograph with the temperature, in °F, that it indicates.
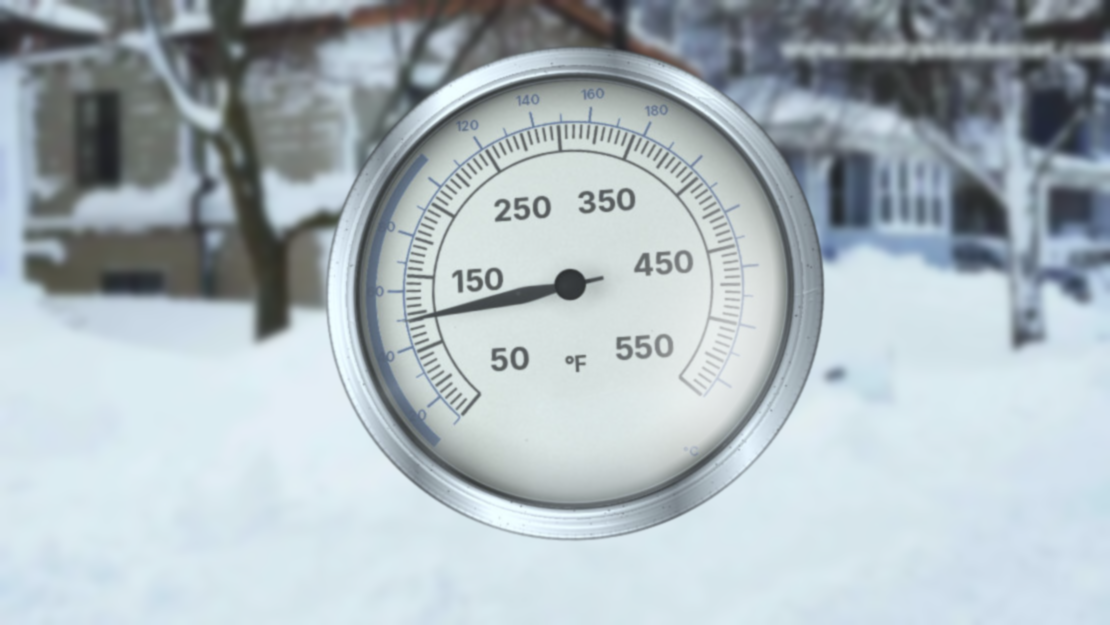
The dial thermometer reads 120 °F
